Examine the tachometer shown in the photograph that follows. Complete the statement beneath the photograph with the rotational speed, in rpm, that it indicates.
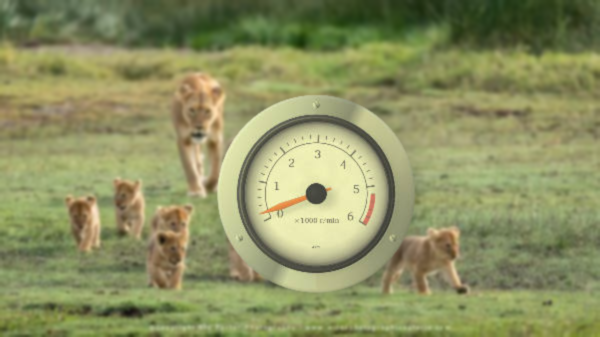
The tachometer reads 200 rpm
